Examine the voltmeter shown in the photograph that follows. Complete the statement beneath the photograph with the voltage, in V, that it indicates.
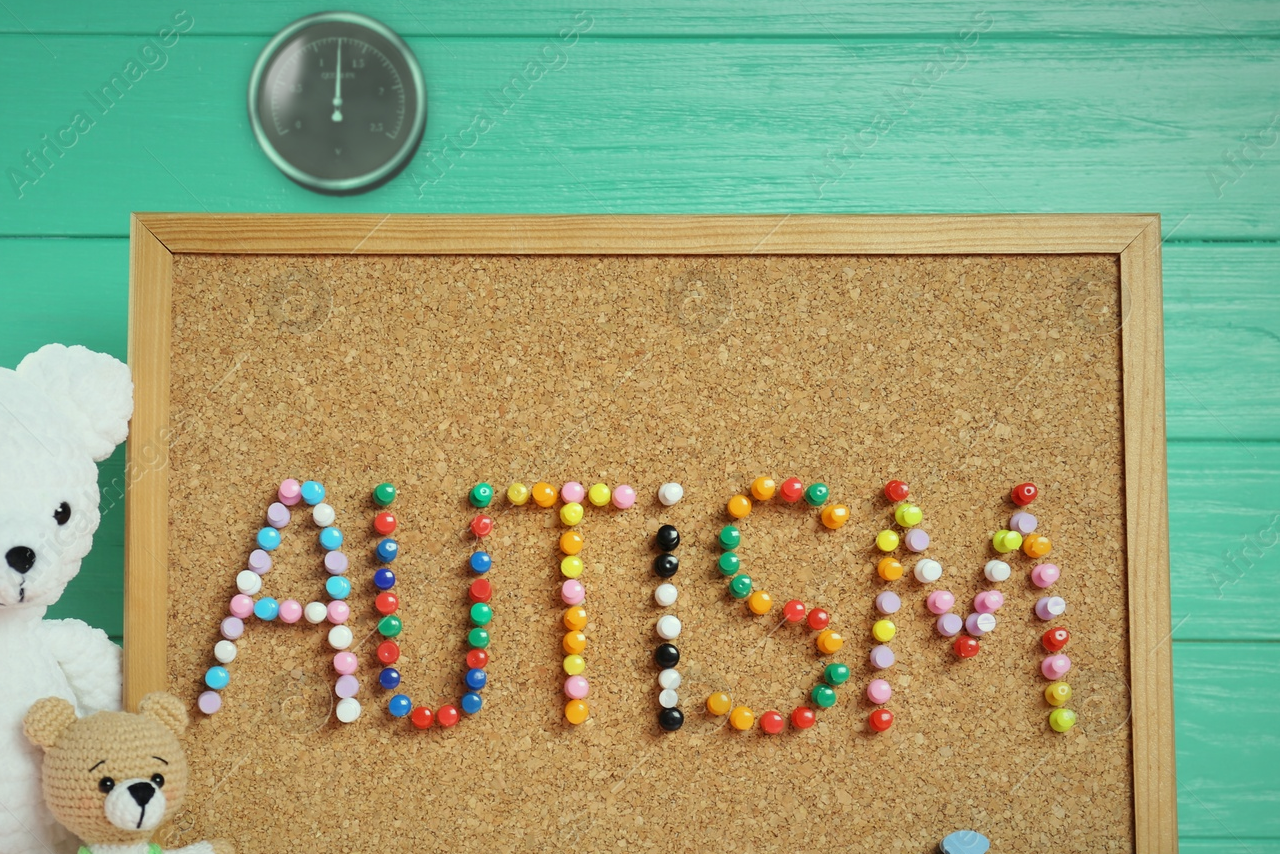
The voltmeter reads 1.25 V
